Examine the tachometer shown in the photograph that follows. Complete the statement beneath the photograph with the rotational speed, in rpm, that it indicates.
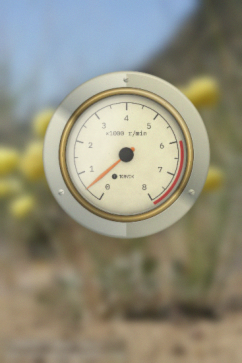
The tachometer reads 500 rpm
